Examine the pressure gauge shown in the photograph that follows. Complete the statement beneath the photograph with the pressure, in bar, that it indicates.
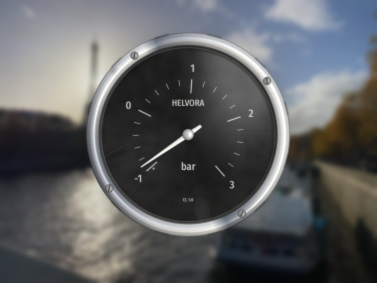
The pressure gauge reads -0.9 bar
